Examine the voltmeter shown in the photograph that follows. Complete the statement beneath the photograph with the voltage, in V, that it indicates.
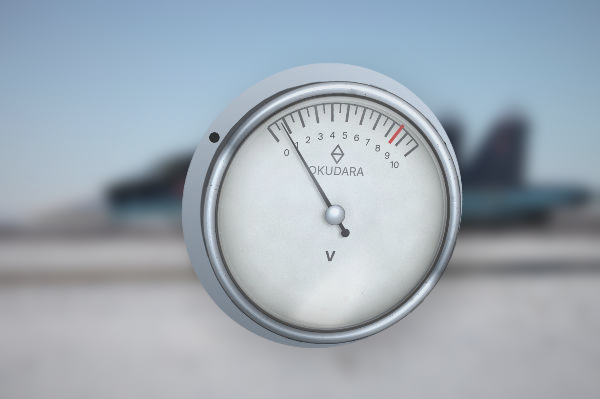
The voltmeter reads 0.75 V
